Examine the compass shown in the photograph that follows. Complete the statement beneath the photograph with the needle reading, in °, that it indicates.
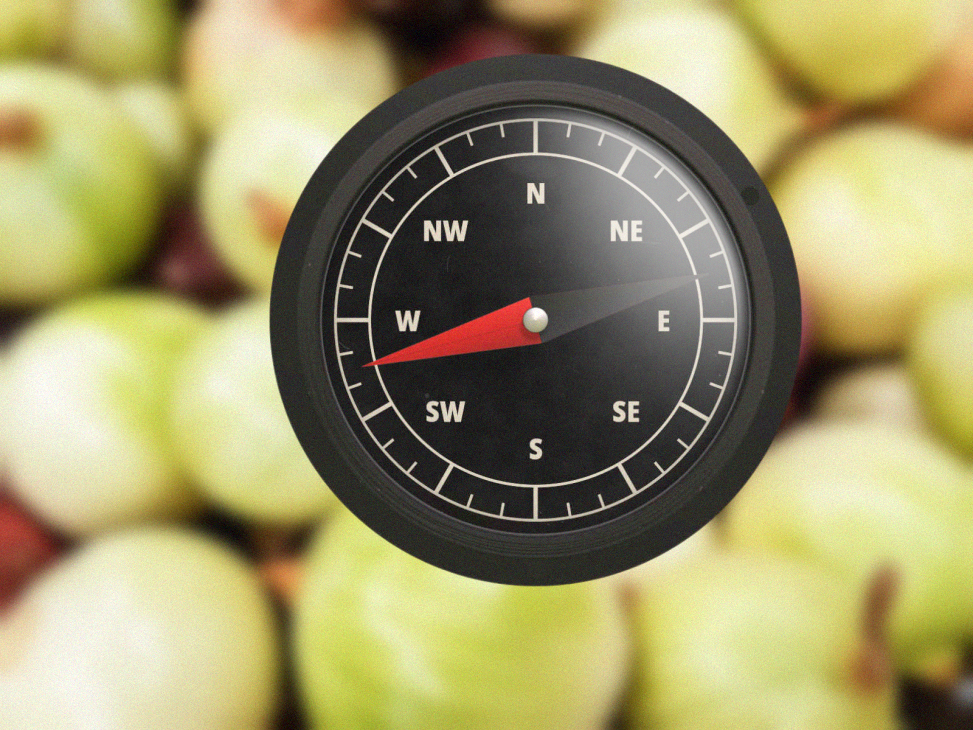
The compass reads 255 °
